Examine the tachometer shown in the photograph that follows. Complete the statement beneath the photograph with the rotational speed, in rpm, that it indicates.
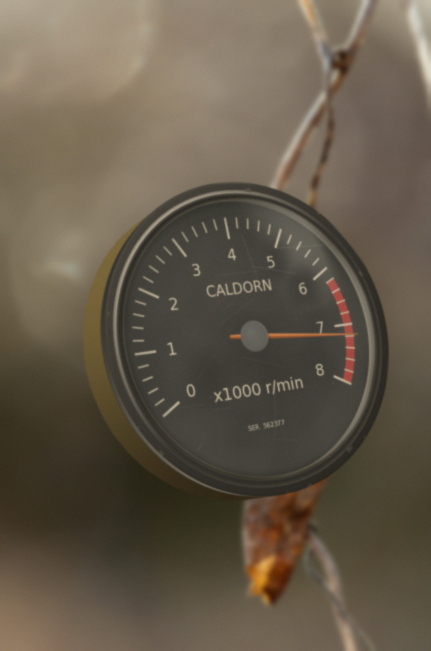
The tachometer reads 7200 rpm
